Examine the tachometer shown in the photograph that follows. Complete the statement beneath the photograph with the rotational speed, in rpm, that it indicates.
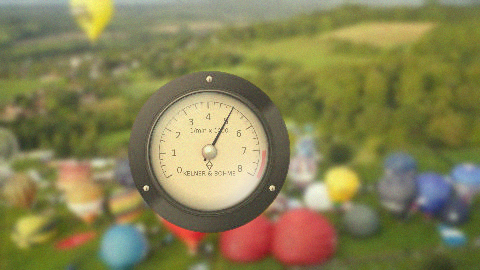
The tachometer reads 5000 rpm
